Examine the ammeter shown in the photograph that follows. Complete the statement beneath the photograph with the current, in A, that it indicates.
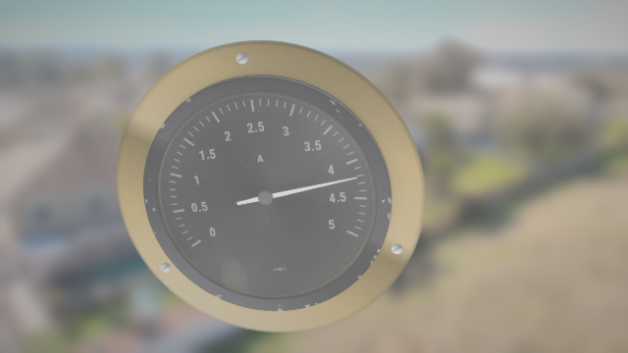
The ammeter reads 4.2 A
